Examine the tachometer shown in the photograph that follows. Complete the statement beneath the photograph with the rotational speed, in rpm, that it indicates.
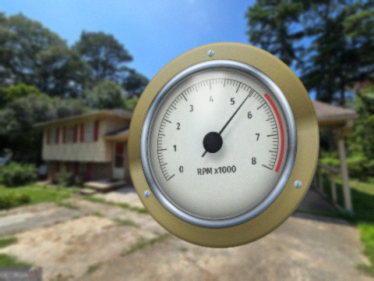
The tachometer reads 5500 rpm
